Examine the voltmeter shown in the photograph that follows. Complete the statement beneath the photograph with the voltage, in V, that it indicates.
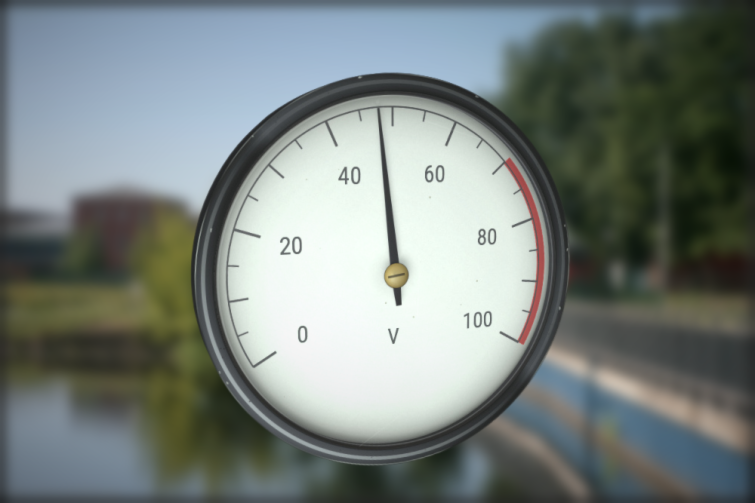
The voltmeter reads 47.5 V
